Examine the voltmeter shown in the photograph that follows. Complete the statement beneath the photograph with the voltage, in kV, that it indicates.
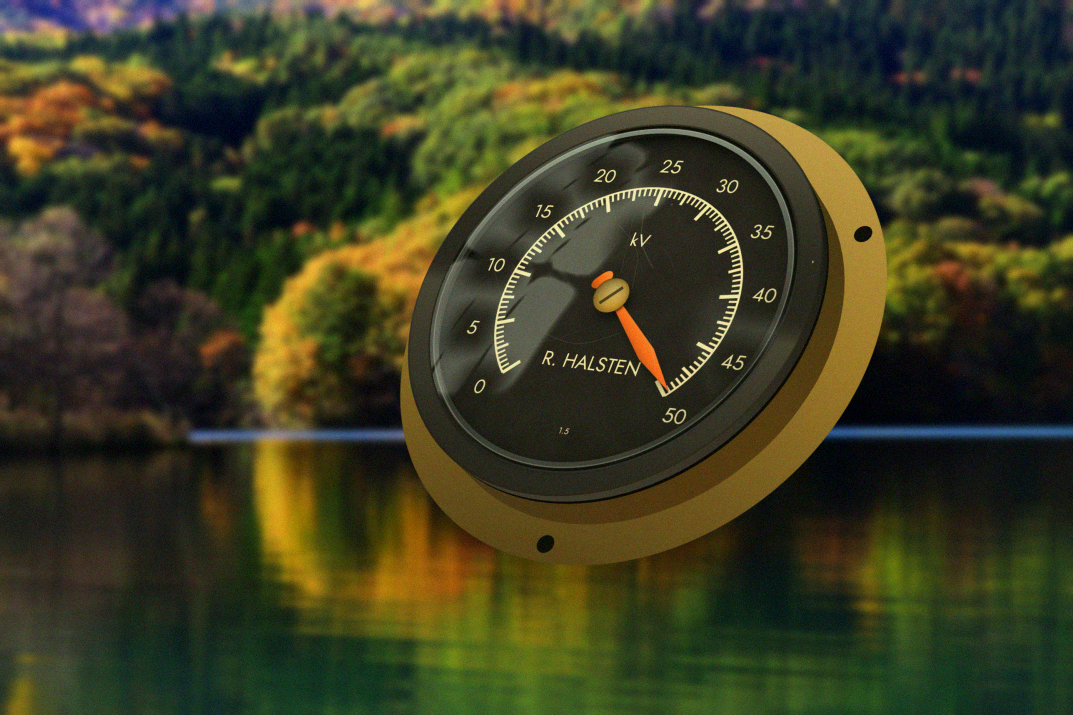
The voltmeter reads 49.5 kV
